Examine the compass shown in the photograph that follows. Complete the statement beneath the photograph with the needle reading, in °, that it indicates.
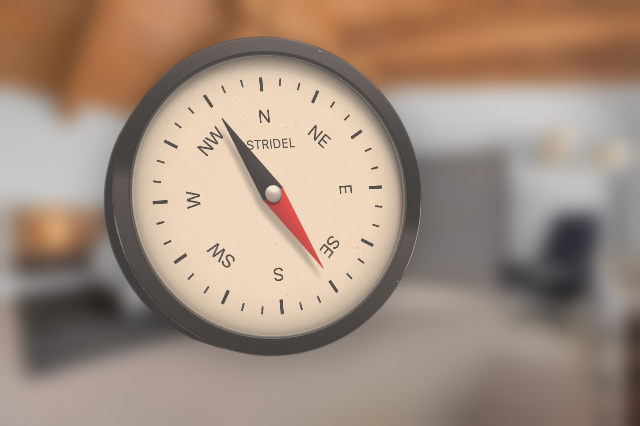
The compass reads 150 °
